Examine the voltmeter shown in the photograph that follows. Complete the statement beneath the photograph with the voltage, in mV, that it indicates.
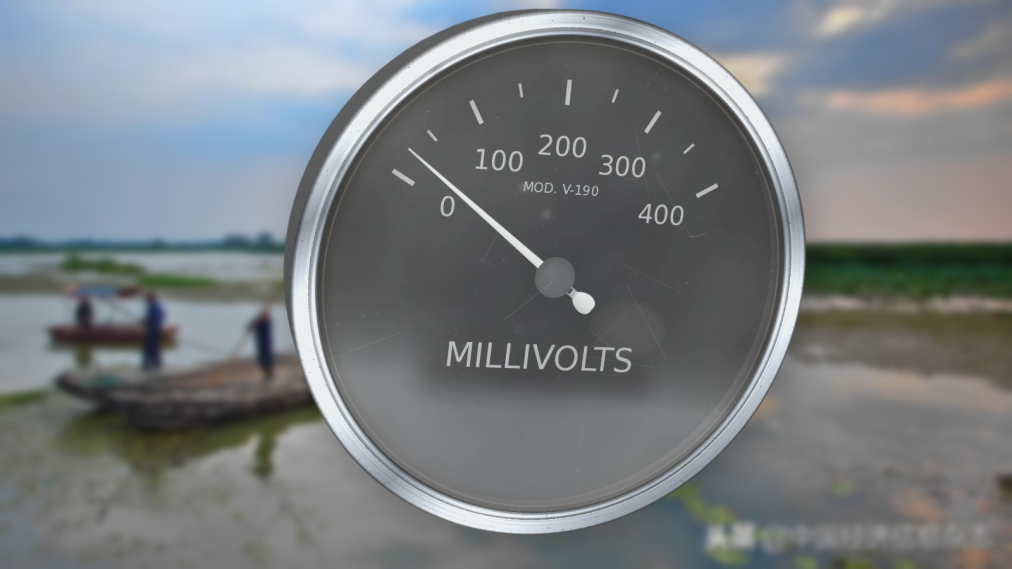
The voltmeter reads 25 mV
